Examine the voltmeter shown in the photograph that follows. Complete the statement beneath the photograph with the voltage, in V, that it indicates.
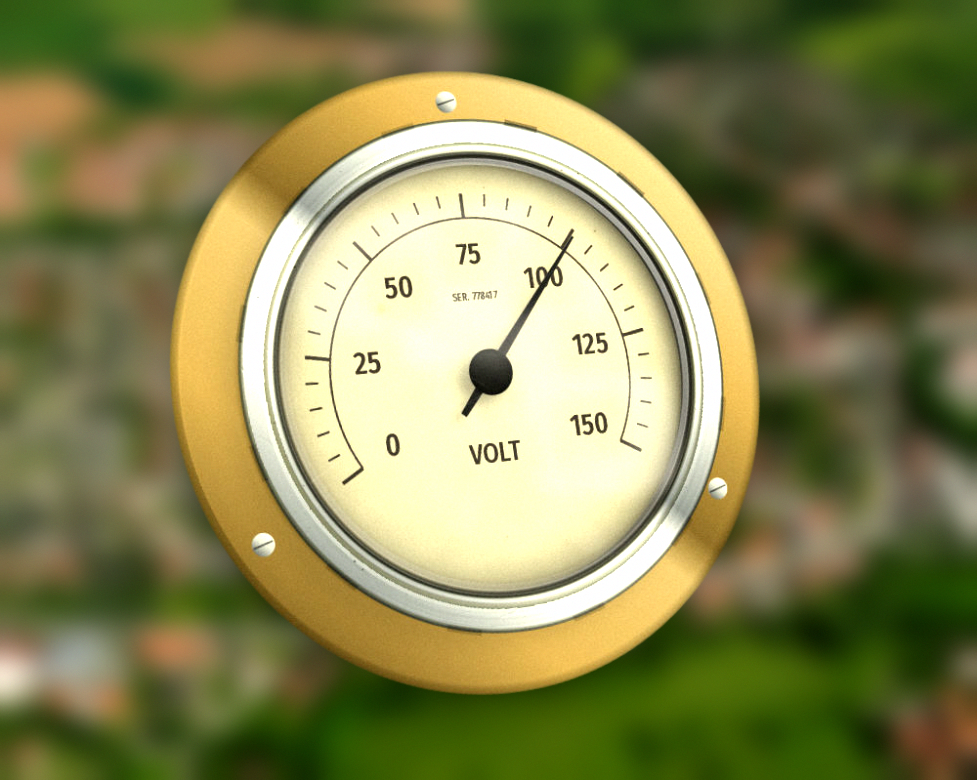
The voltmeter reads 100 V
